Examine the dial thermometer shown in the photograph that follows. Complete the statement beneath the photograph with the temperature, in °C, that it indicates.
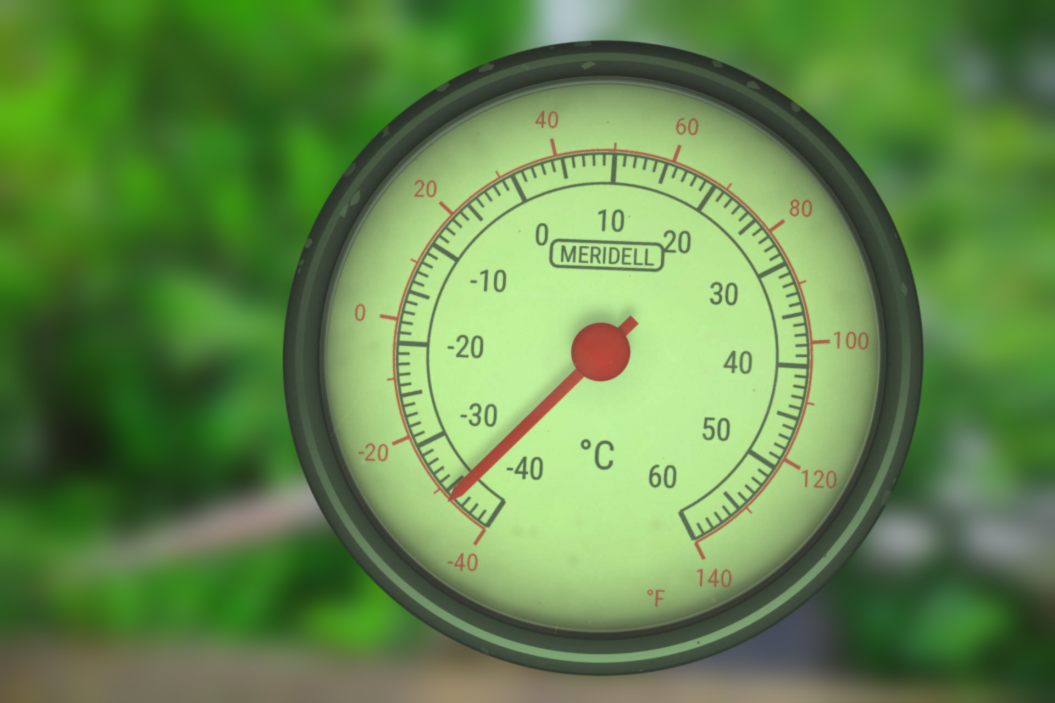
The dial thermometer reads -36 °C
